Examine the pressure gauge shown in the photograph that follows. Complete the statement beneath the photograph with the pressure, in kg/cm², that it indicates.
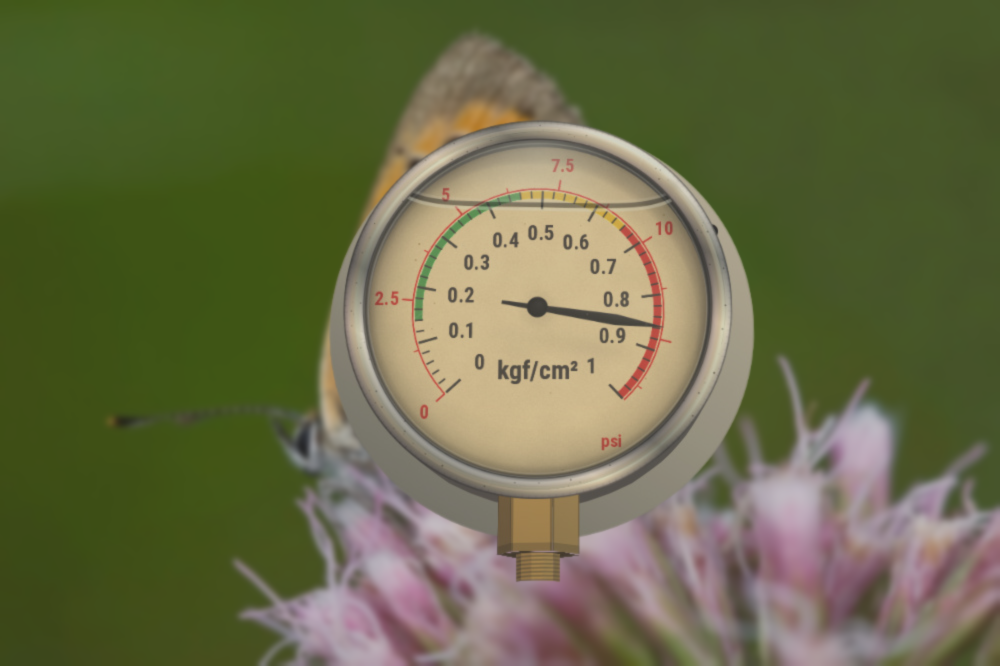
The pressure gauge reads 0.86 kg/cm²
